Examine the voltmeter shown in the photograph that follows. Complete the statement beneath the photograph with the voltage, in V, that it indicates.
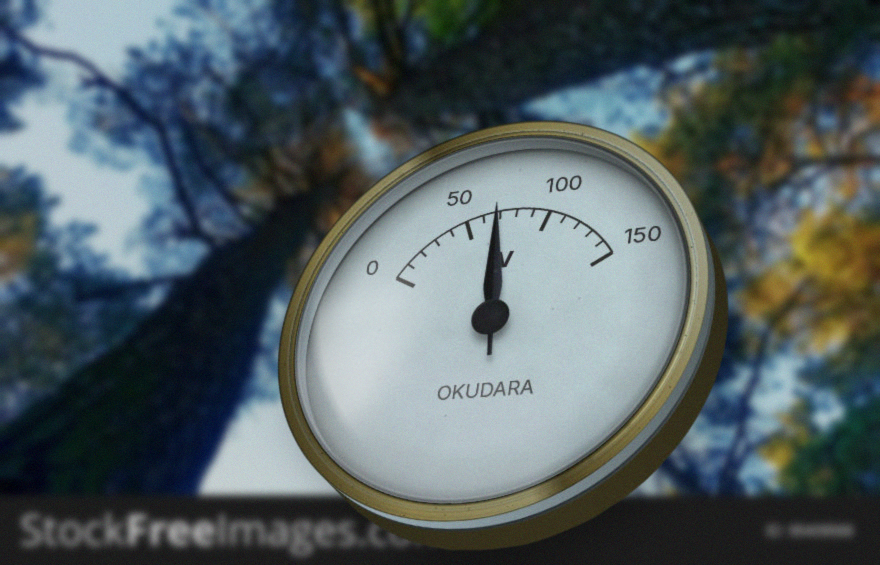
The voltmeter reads 70 V
